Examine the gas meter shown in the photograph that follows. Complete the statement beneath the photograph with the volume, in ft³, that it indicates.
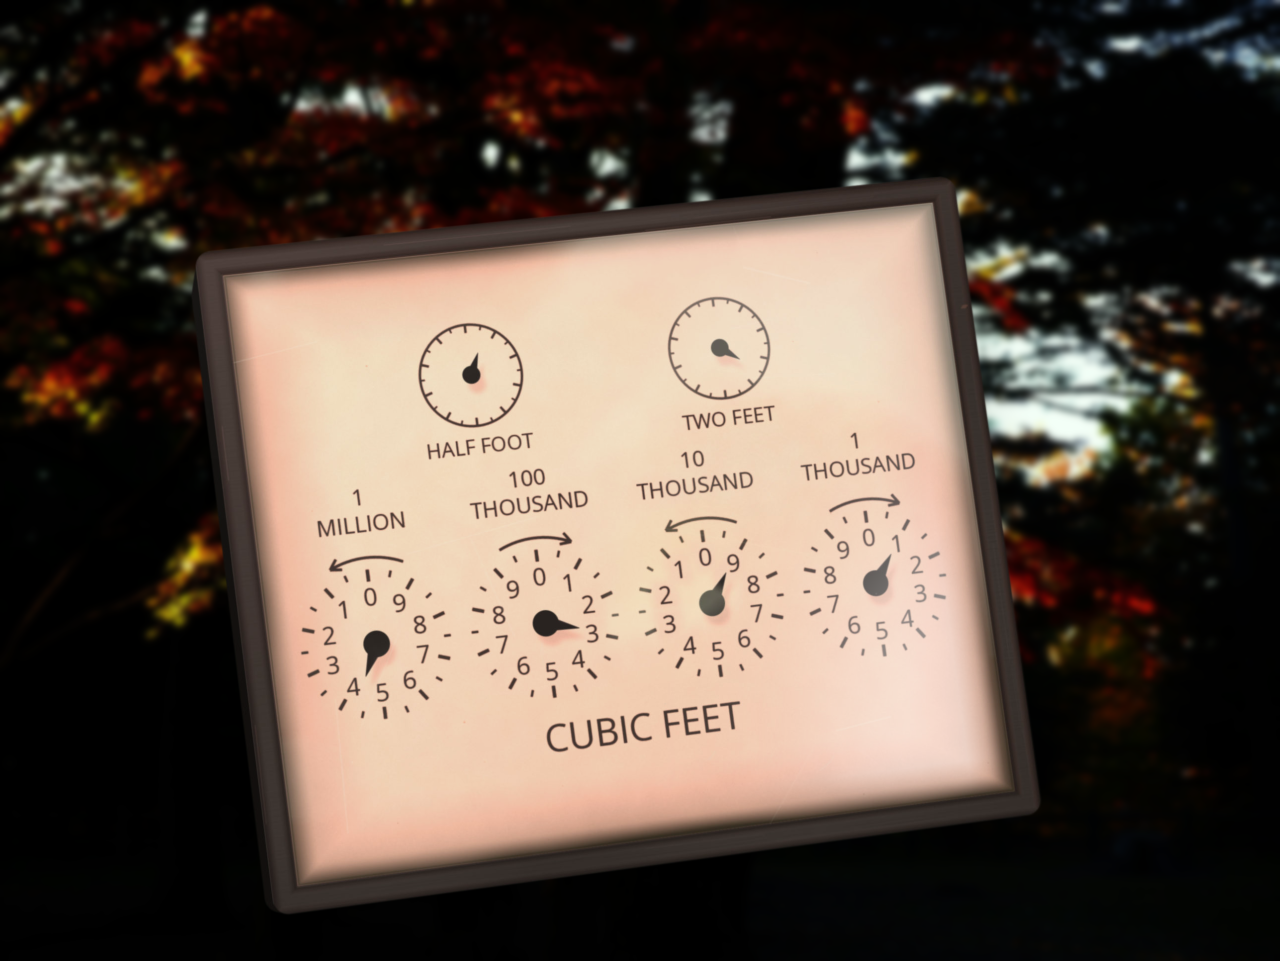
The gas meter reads 429100 ft³
